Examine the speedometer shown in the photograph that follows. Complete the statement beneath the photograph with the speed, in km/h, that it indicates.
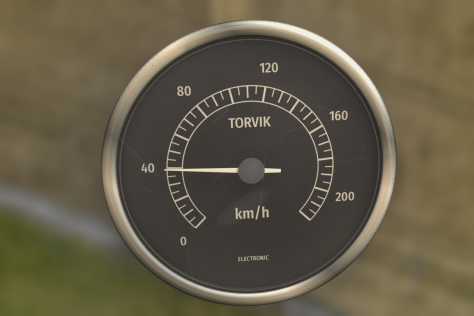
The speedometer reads 40 km/h
